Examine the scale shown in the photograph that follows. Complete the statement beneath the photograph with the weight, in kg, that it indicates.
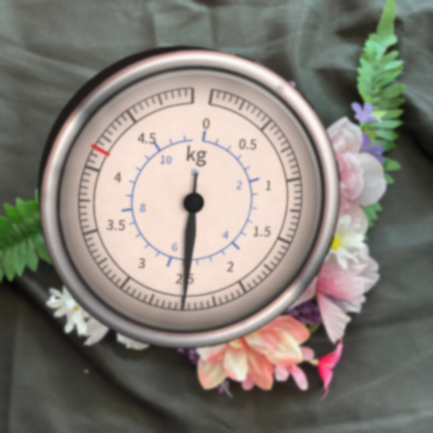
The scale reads 2.5 kg
